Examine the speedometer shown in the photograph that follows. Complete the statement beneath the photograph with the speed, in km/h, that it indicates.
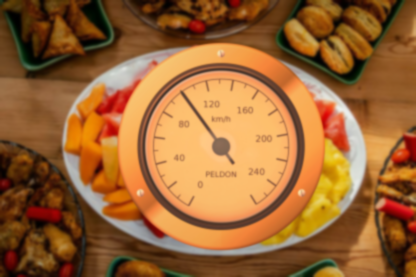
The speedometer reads 100 km/h
